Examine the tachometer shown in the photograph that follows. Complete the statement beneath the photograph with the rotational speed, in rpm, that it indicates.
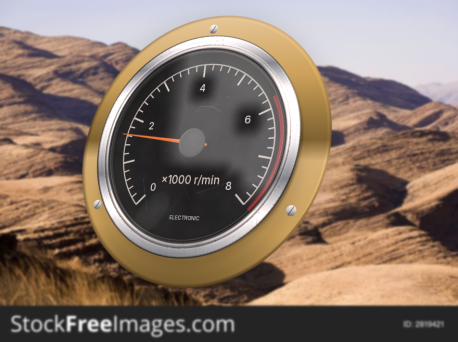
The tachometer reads 1600 rpm
